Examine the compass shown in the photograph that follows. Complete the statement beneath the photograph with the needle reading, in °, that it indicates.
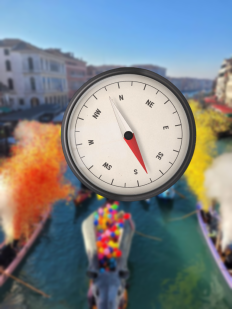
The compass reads 165 °
